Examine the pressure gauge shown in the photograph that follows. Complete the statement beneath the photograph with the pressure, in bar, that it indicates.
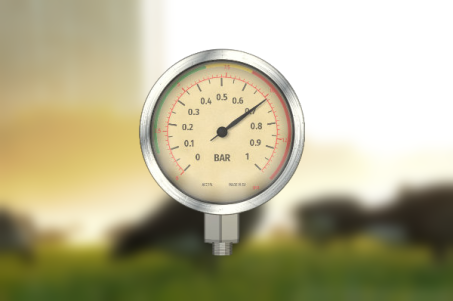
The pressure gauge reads 0.7 bar
